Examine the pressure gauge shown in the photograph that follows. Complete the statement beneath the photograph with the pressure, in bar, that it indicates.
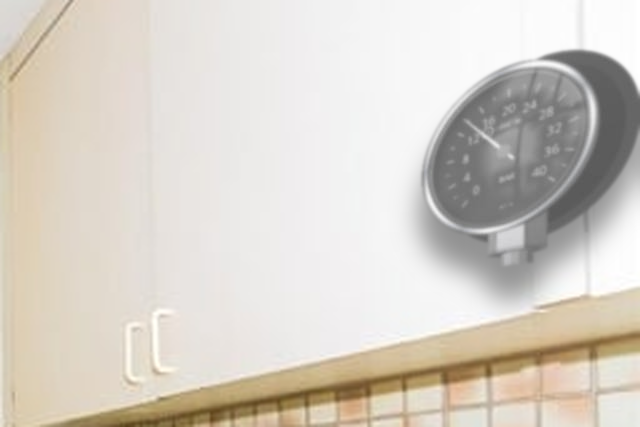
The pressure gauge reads 14 bar
